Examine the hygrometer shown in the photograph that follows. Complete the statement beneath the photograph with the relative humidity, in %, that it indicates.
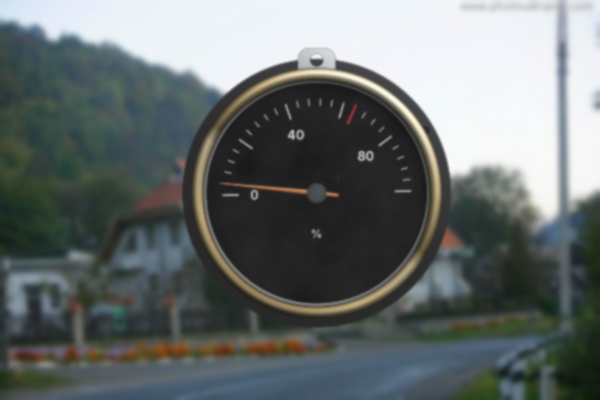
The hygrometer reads 4 %
